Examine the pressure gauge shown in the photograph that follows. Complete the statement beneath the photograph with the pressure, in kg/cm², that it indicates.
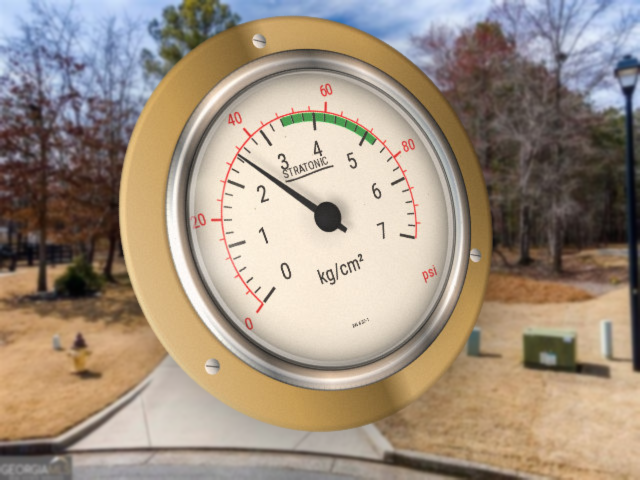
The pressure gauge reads 2.4 kg/cm²
